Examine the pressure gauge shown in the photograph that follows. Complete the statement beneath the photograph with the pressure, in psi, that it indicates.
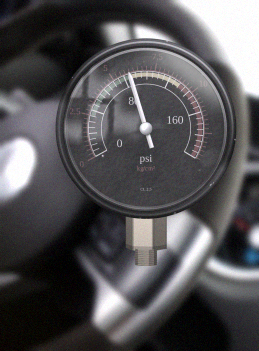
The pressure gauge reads 85 psi
